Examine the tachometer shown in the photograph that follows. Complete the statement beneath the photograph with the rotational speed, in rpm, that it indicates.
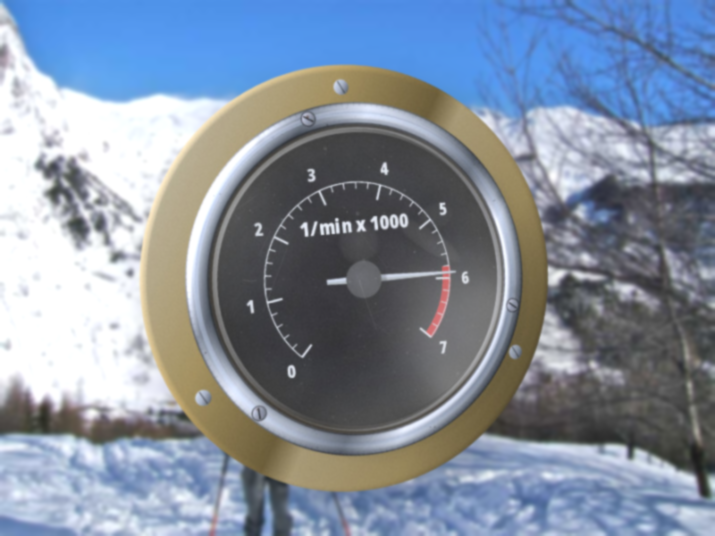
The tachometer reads 5900 rpm
